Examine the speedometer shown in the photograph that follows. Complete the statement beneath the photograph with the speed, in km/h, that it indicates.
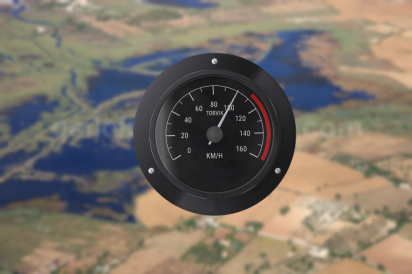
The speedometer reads 100 km/h
